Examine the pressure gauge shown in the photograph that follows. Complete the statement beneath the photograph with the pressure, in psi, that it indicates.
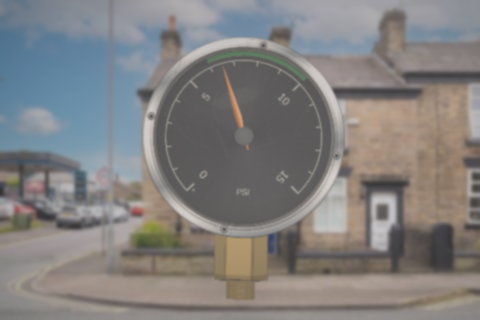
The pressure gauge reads 6.5 psi
